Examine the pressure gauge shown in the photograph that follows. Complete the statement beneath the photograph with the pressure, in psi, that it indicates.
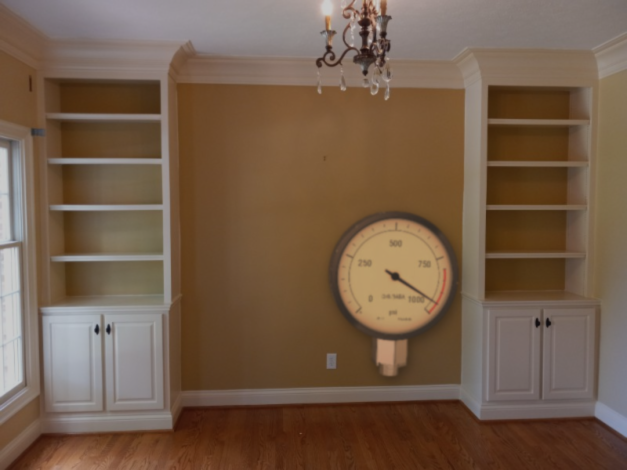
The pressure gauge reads 950 psi
